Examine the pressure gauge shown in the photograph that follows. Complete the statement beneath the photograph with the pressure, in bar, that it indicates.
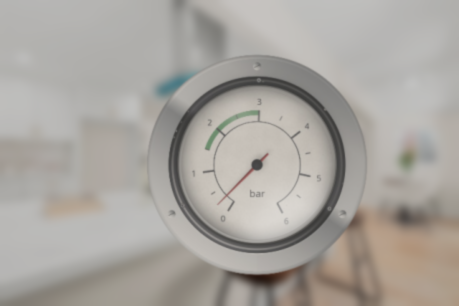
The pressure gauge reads 0.25 bar
